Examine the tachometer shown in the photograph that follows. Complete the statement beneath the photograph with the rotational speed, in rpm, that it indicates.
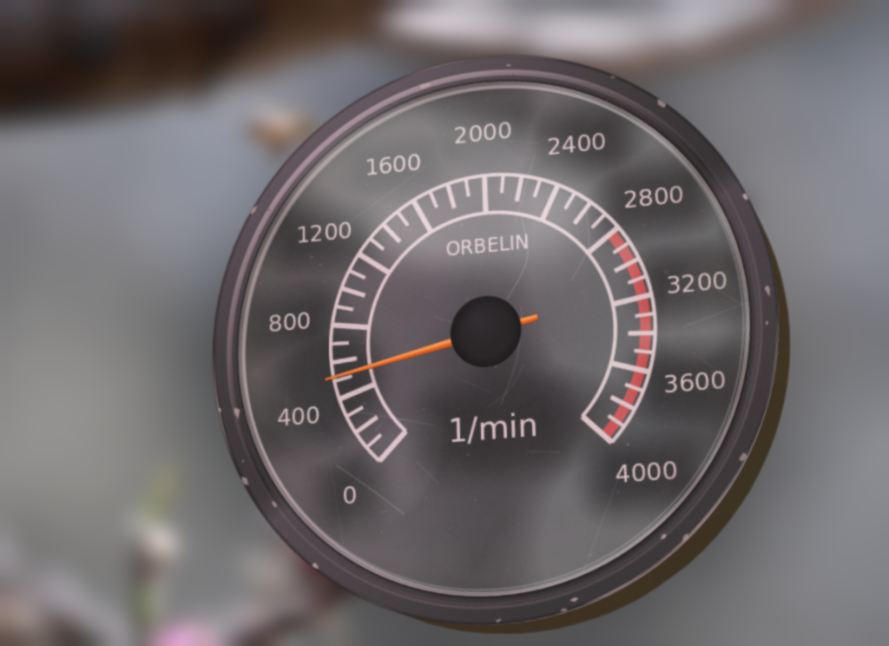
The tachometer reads 500 rpm
